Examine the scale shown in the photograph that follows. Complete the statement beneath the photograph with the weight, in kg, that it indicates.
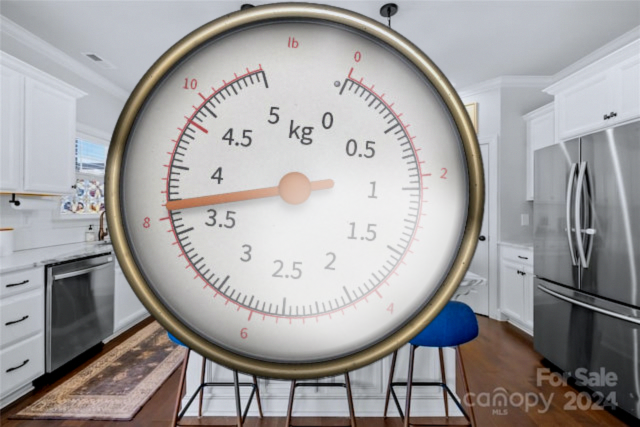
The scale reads 3.7 kg
